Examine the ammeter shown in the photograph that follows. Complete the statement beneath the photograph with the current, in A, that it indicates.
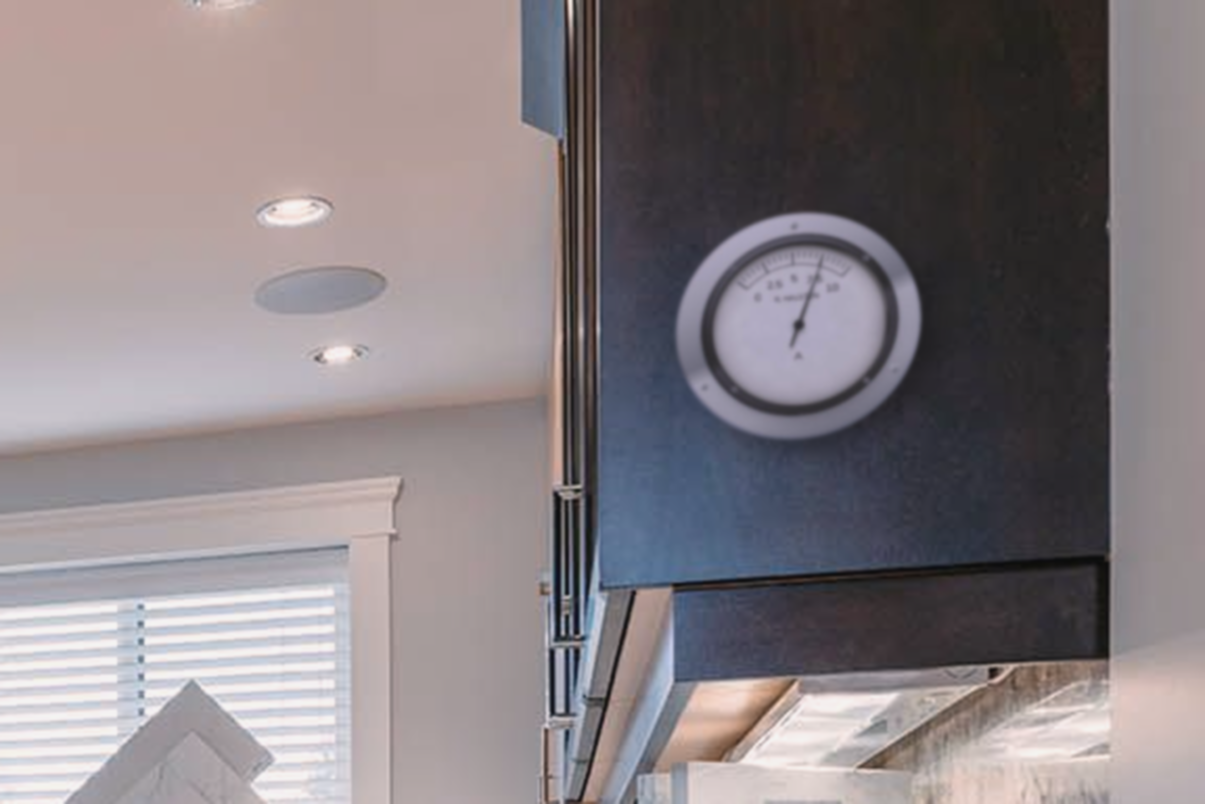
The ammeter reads 7.5 A
